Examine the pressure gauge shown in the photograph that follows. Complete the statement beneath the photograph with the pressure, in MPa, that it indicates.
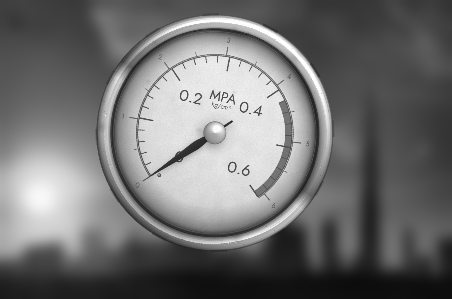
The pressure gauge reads 0 MPa
